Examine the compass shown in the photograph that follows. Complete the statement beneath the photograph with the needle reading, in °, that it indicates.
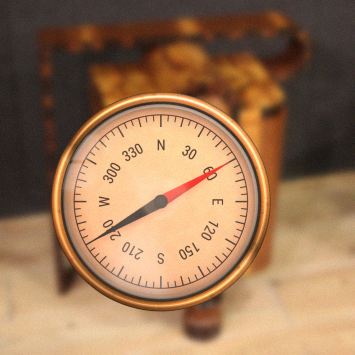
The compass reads 60 °
